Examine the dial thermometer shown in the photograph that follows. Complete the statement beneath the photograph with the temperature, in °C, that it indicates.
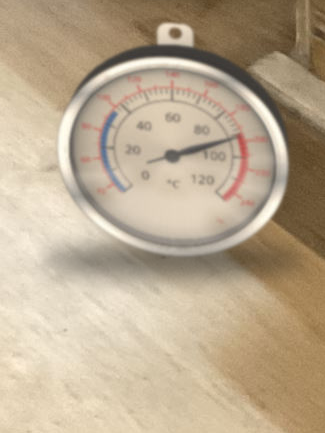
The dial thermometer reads 90 °C
